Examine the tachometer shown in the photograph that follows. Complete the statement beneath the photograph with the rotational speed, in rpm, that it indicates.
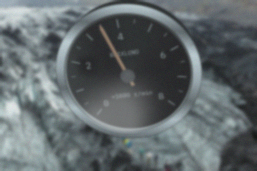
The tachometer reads 3500 rpm
